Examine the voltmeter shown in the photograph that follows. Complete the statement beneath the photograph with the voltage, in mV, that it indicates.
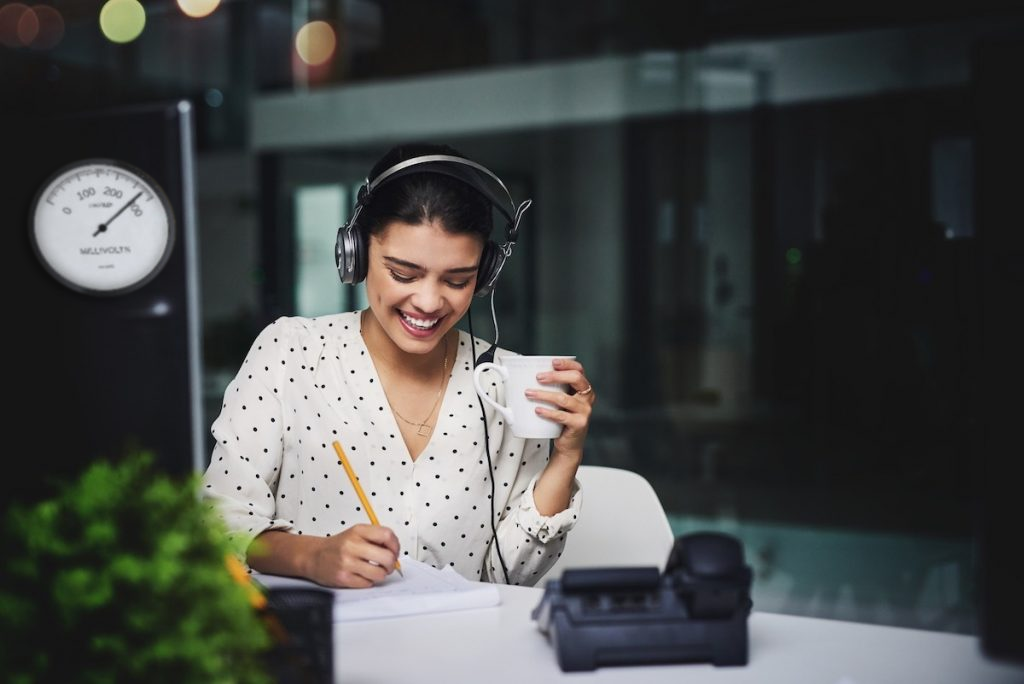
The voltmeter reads 275 mV
